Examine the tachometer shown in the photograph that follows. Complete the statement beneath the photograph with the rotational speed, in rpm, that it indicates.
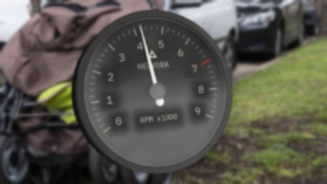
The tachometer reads 4200 rpm
